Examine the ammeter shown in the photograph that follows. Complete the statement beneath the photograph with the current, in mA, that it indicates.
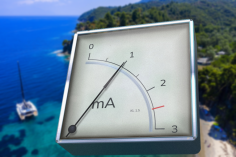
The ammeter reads 1 mA
